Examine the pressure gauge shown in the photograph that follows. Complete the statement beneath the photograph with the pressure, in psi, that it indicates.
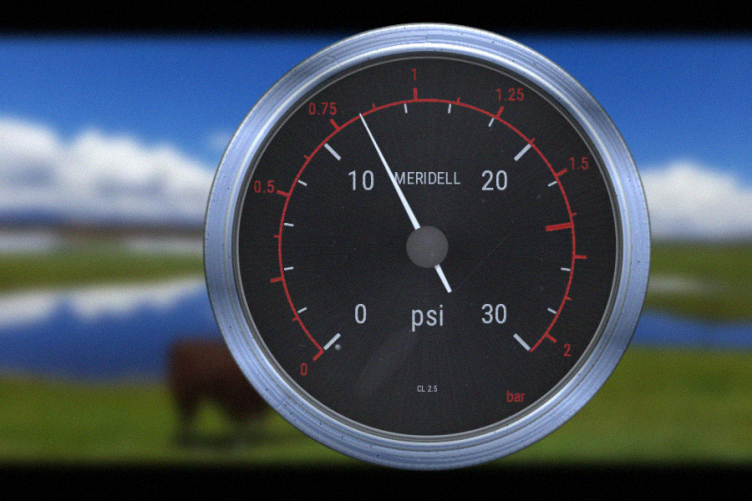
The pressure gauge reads 12 psi
